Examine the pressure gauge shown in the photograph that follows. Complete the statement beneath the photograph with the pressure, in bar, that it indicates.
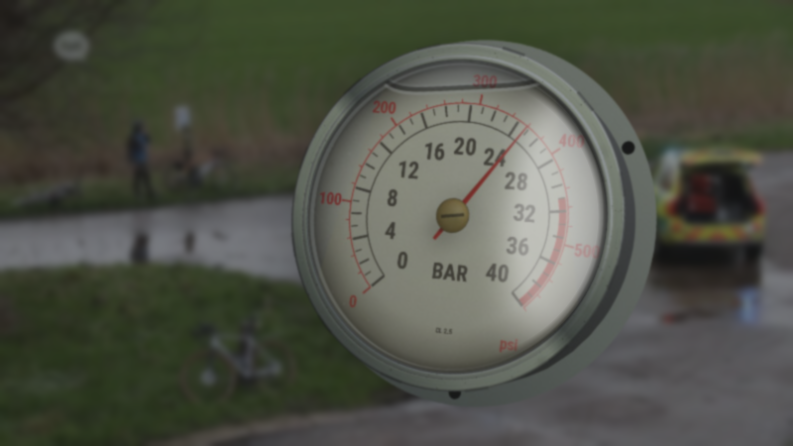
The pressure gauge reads 25 bar
